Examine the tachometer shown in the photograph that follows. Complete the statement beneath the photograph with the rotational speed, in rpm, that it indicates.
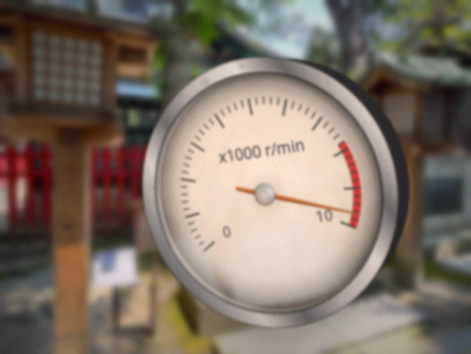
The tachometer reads 9600 rpm
